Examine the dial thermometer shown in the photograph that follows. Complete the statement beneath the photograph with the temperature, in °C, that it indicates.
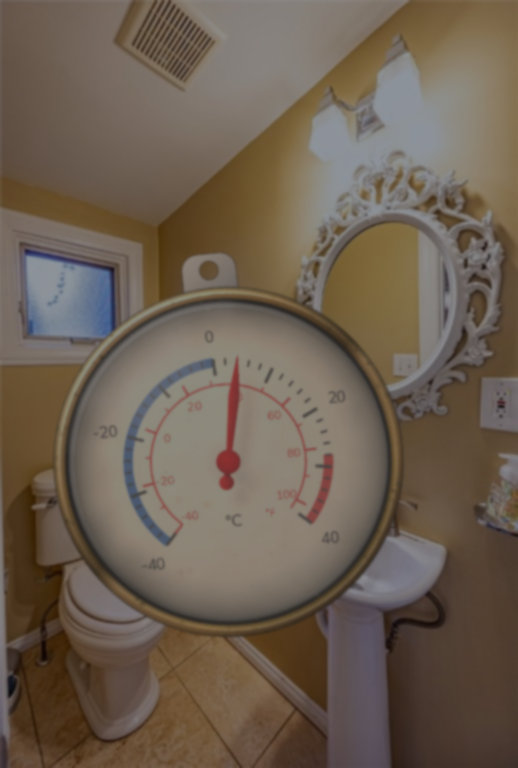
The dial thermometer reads 4 °C
